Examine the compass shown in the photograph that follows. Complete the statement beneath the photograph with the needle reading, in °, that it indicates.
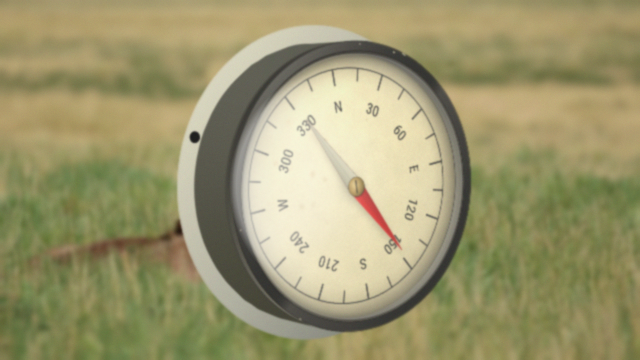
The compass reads 150 °
